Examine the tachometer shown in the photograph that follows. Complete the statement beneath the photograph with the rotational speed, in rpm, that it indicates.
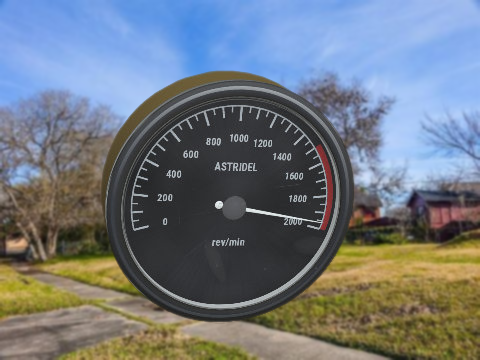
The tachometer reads 1950 rpm
